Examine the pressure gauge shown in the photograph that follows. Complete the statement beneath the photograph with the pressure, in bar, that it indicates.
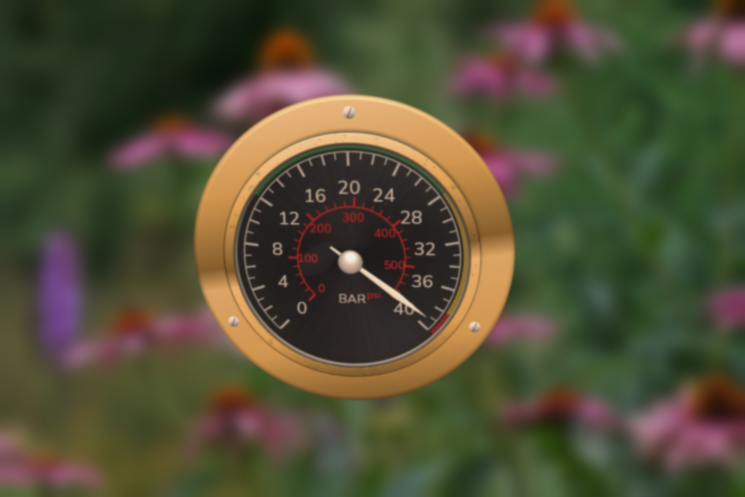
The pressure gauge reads 39 bar
